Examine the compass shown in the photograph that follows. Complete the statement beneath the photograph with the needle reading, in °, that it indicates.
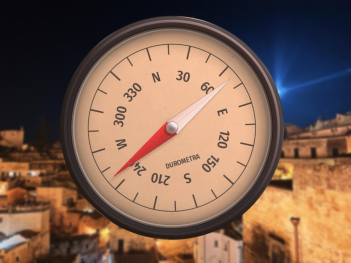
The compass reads 247.5 °
